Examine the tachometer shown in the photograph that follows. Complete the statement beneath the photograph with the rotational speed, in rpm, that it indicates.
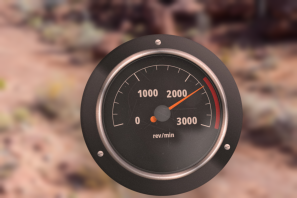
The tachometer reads 2300 rpm
